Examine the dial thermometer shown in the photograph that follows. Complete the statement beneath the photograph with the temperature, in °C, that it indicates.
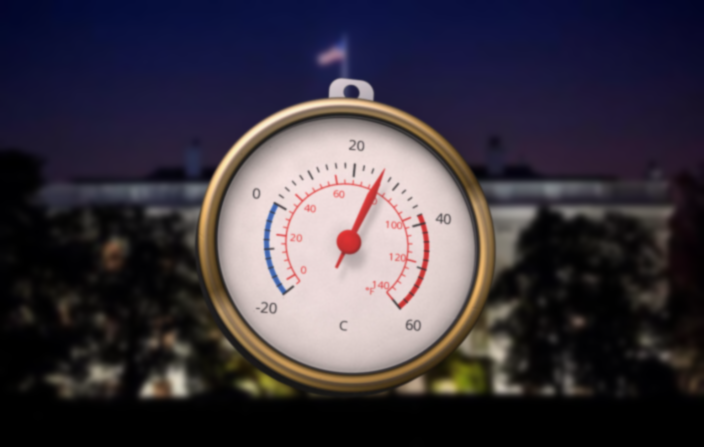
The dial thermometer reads 26 °C
